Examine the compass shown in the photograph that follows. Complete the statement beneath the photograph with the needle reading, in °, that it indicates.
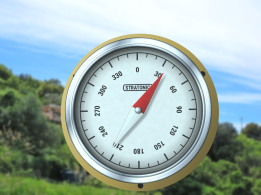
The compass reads 35 °
